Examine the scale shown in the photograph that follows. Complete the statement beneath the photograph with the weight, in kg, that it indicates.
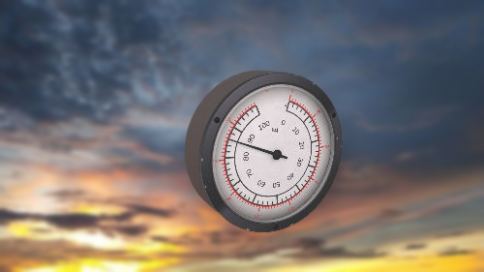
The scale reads 86 kg
